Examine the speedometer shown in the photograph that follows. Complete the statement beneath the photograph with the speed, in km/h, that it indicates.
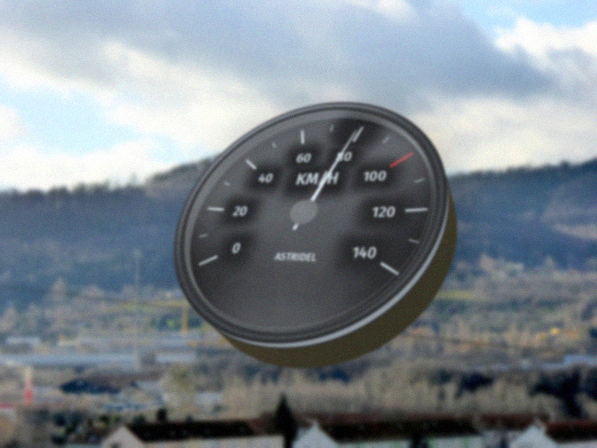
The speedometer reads 80 km/h
